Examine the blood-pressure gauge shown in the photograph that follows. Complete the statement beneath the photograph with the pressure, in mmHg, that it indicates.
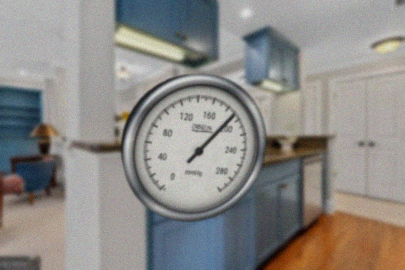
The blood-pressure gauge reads 190 mmHg
